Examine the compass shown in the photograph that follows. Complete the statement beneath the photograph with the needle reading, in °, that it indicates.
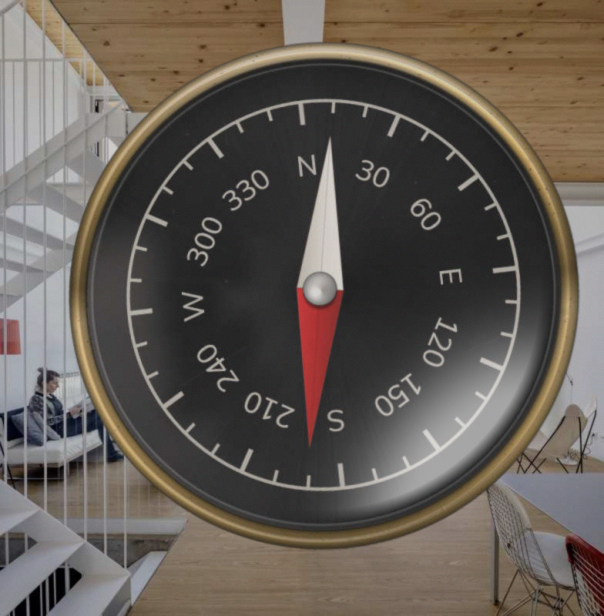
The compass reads 190 °
